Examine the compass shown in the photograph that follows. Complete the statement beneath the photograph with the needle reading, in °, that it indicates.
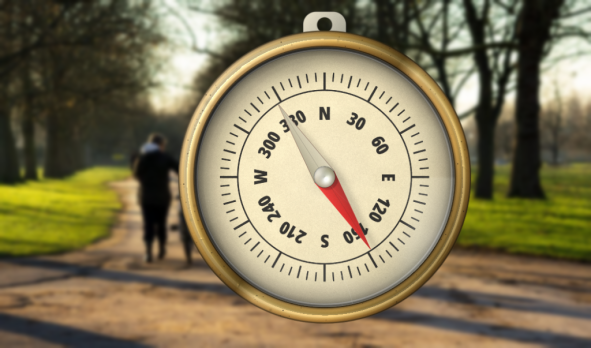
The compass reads 147.5 °
